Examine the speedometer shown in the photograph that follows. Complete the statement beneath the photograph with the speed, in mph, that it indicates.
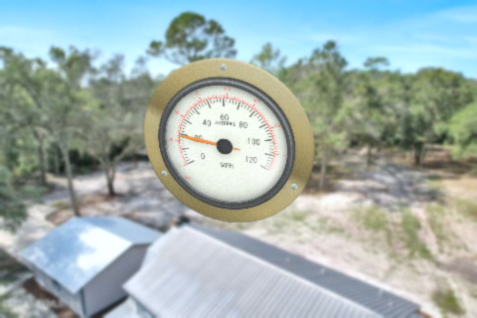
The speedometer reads 20 mph
